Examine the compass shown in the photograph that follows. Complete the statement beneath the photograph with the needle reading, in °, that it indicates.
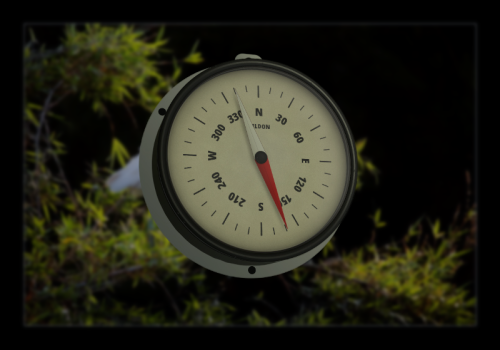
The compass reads 160 °
